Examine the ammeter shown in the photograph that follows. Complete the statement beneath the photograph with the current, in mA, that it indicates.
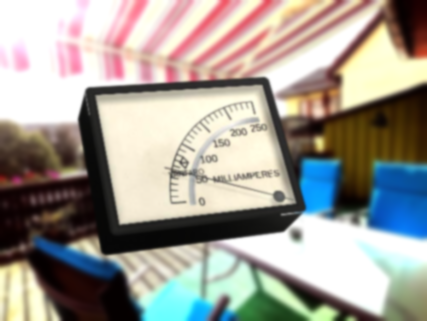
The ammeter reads 50 mA
